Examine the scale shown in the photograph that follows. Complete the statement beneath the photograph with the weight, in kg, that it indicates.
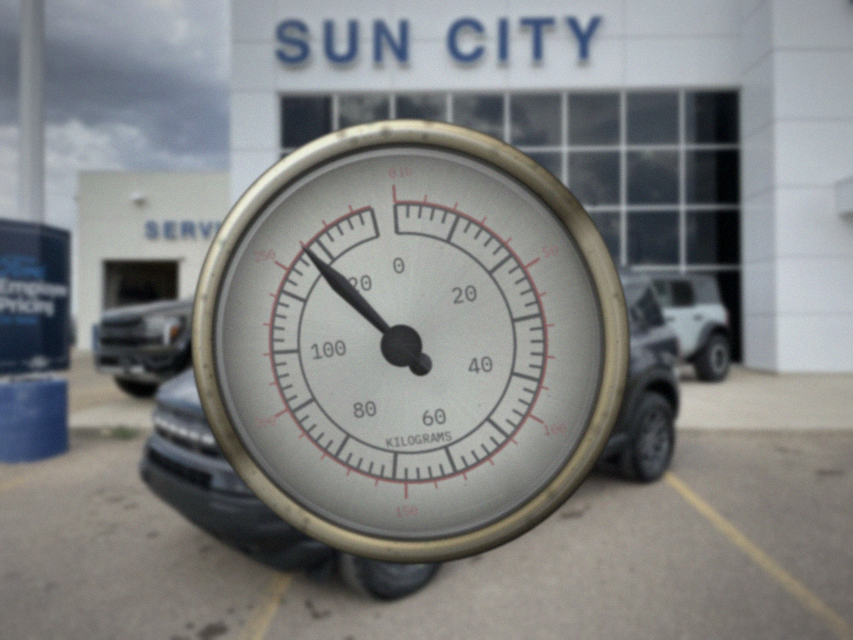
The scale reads 118 kg
